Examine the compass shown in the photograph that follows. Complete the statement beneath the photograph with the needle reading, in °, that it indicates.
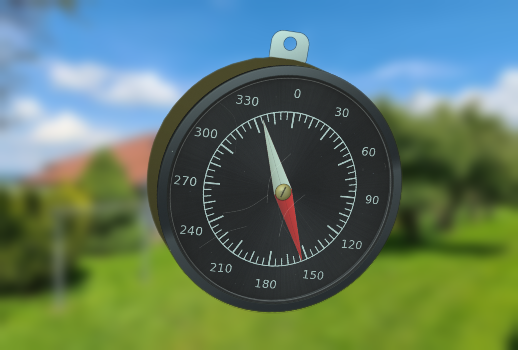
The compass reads 155 °
